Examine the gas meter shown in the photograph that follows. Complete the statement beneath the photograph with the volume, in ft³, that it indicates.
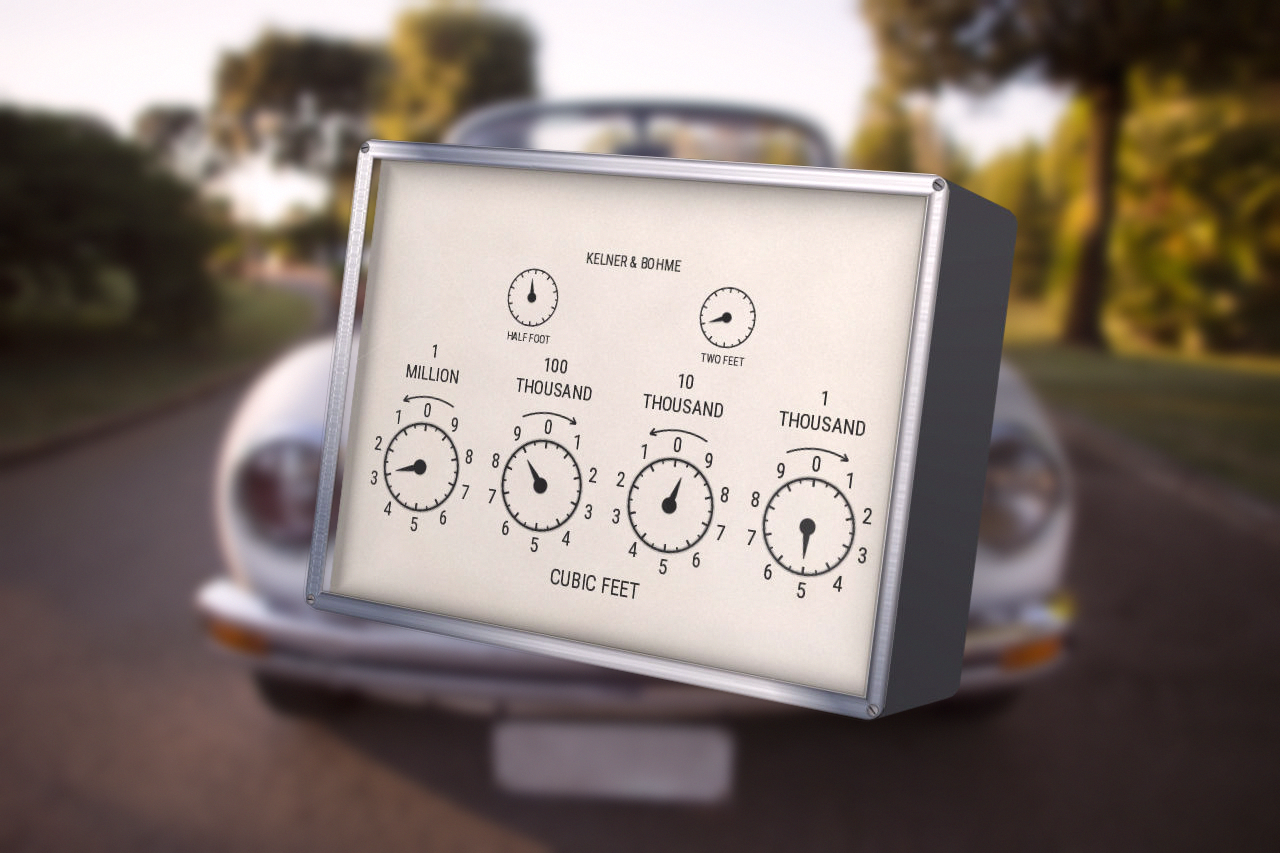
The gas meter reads 289500 ft³
